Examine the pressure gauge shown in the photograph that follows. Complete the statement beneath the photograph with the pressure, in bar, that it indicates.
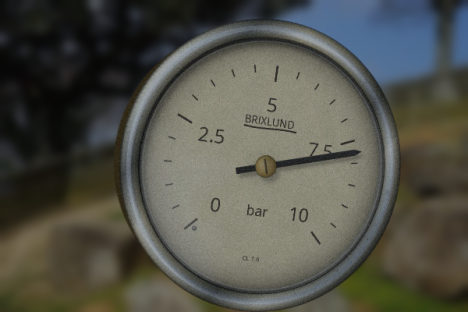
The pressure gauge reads 7.75 bar
